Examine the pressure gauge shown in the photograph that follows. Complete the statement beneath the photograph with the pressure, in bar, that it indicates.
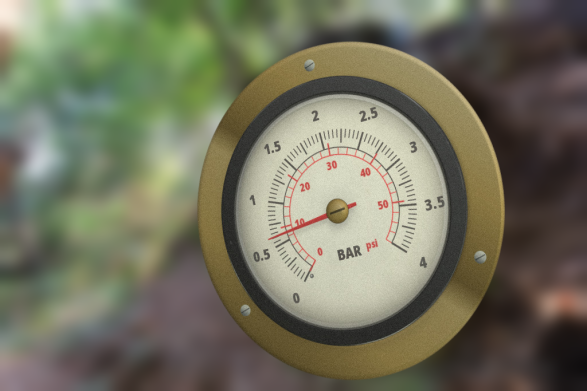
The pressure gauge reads 0.6 bar
